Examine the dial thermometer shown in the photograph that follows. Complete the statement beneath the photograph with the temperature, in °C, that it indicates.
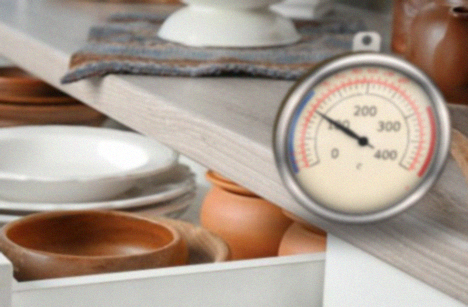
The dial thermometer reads 100 °C
